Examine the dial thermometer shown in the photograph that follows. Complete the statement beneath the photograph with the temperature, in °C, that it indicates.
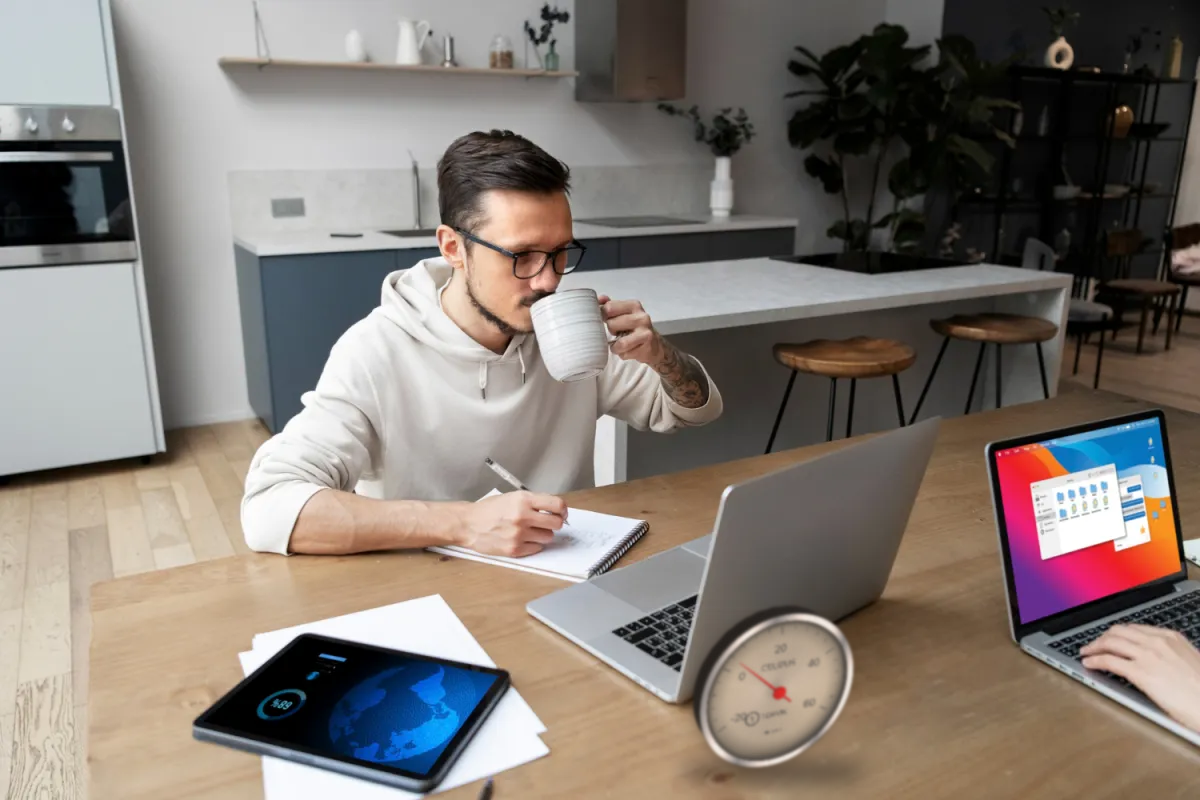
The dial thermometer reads 4 °C
